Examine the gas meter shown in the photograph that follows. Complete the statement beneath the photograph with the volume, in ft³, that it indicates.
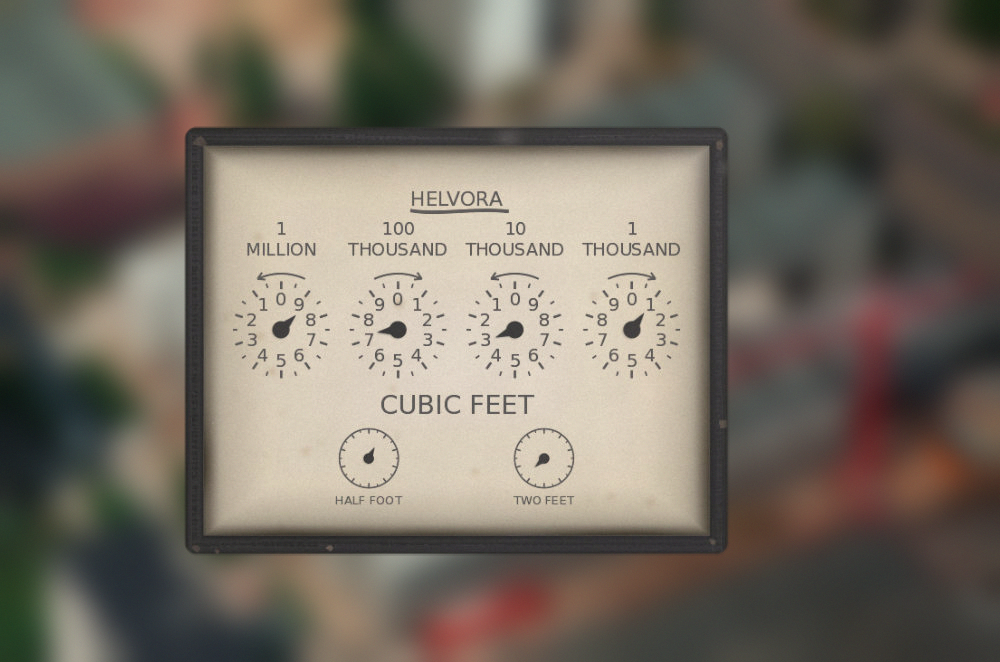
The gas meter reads 873100 ft³
